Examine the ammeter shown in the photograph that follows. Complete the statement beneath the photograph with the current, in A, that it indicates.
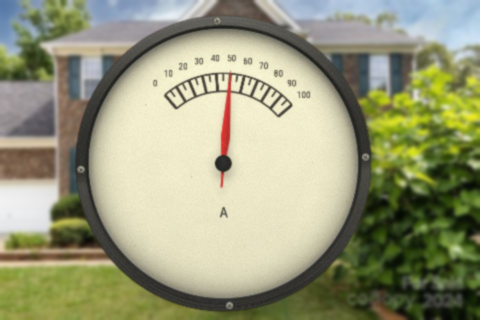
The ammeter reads 50 A
